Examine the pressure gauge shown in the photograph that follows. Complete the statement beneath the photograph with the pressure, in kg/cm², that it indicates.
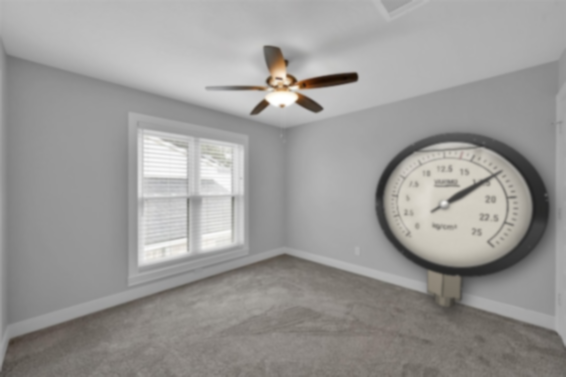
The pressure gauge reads 17.5 kg/cm²
